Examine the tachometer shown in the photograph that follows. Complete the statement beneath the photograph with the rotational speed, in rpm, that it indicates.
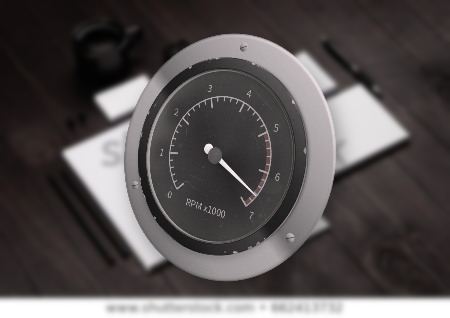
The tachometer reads 6600 rpm
